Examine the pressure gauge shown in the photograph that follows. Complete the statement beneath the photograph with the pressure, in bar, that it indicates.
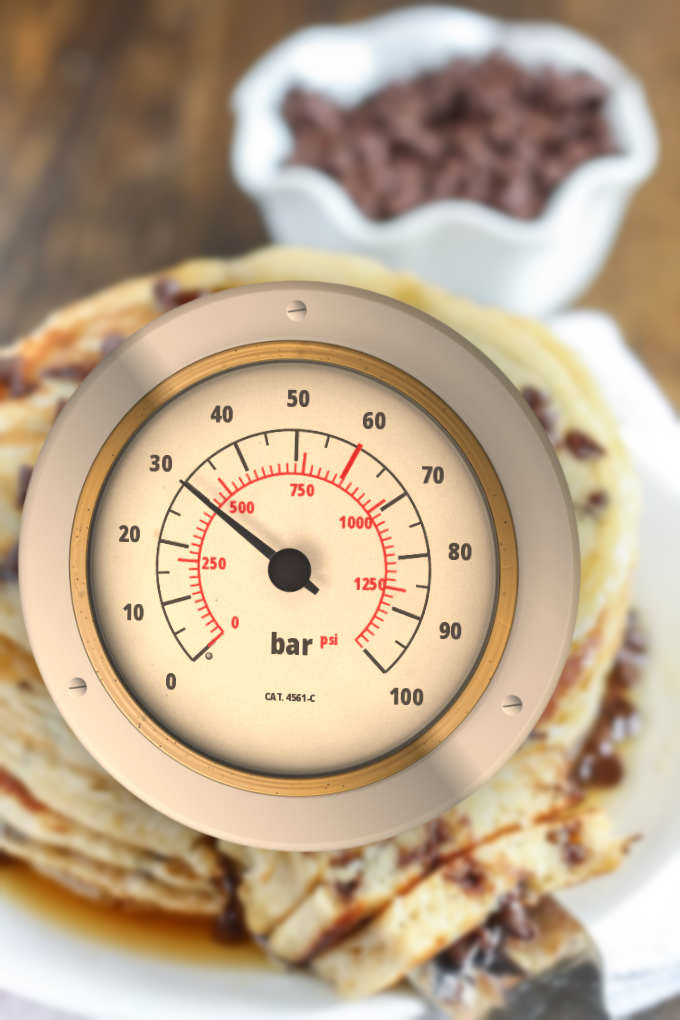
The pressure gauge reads 30 bar
